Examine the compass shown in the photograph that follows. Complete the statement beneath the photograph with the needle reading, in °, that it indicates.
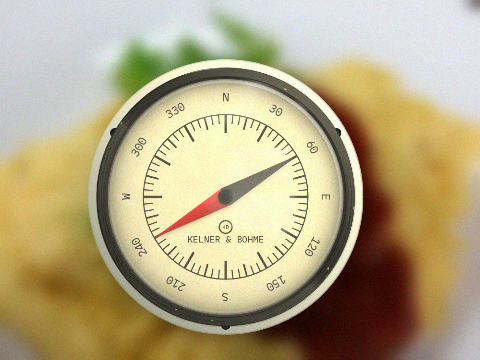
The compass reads 240 °
